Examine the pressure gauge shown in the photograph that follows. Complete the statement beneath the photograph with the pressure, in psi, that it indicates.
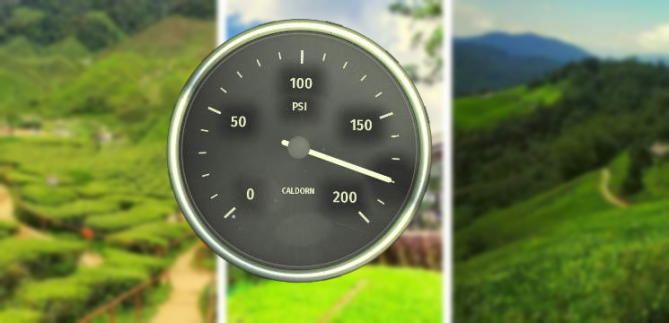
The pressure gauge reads 180 psi
